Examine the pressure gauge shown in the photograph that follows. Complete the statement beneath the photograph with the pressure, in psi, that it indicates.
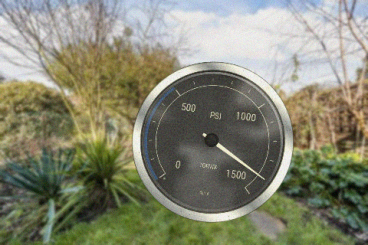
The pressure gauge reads 1400 psi
